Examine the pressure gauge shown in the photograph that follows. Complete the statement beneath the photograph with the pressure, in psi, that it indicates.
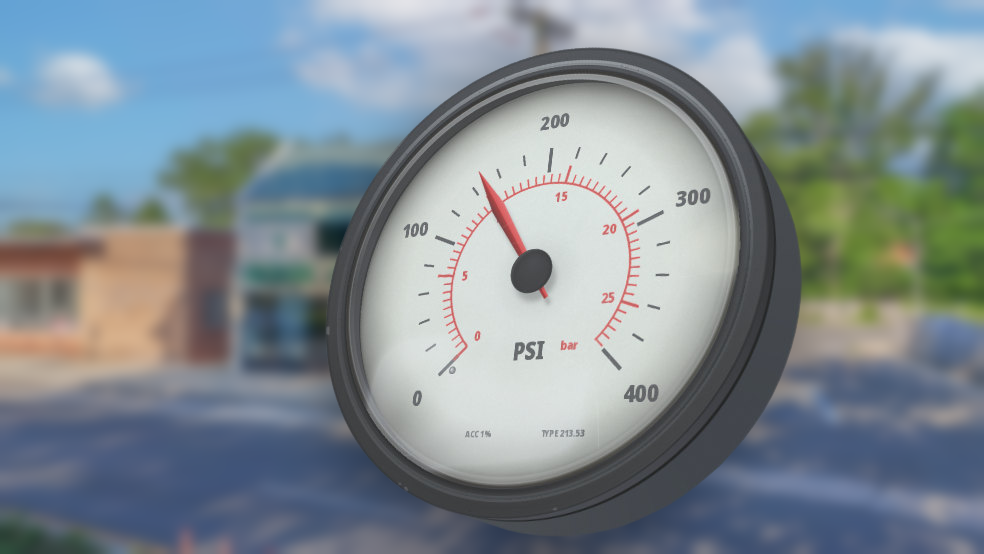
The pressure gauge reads 150 psi
